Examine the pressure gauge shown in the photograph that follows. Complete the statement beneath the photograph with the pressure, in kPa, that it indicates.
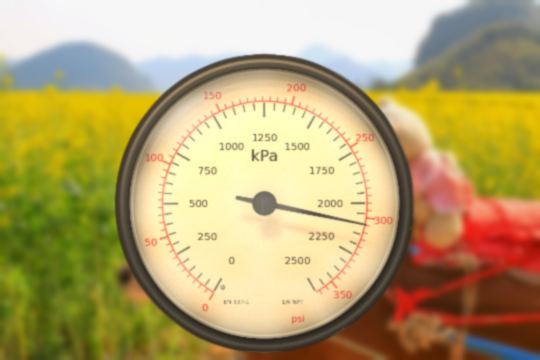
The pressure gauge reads 2100 kPa
